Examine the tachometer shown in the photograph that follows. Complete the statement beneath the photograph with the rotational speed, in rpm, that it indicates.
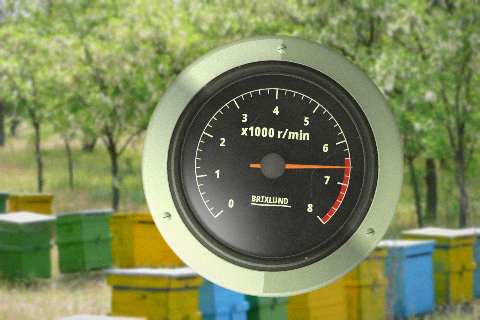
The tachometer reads 6600 rpm
